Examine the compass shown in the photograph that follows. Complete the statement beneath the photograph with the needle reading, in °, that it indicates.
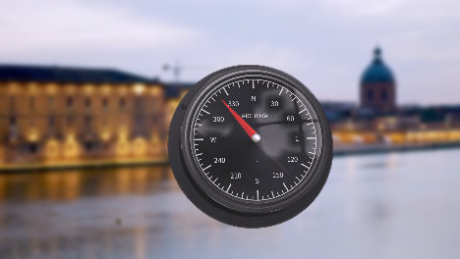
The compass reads 320 °
